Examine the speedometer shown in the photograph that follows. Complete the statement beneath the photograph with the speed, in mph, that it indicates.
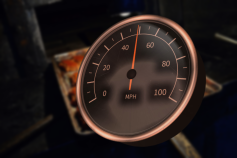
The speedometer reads 50 mph
